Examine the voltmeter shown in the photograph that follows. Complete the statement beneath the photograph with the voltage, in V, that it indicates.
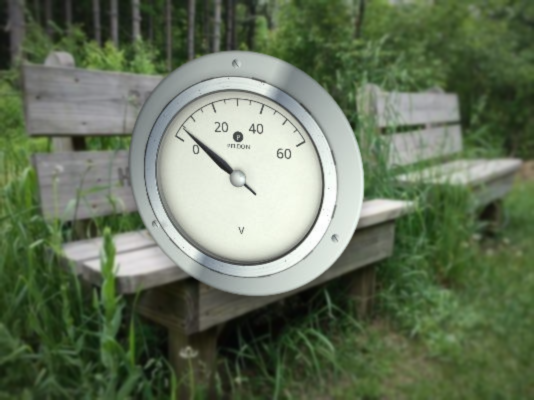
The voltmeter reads 5 V
